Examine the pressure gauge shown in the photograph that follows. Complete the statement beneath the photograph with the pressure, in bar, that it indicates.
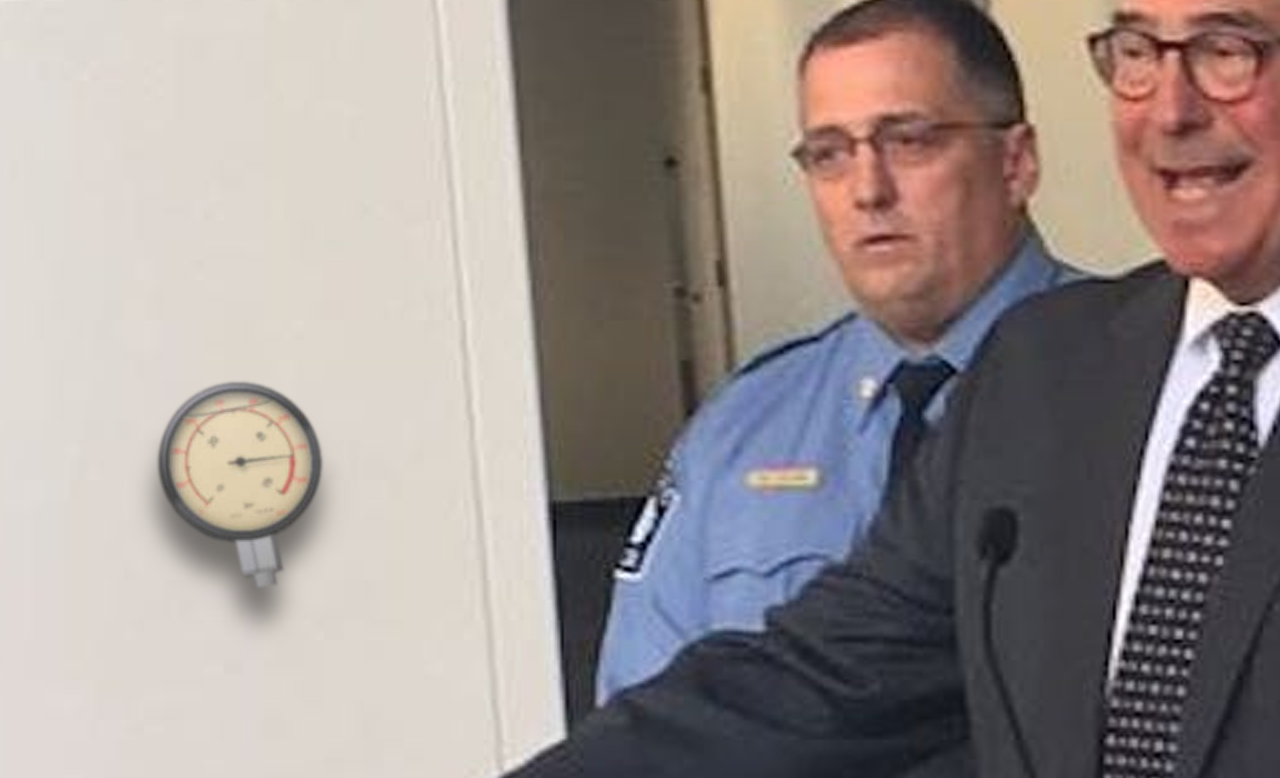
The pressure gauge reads 50 bar
